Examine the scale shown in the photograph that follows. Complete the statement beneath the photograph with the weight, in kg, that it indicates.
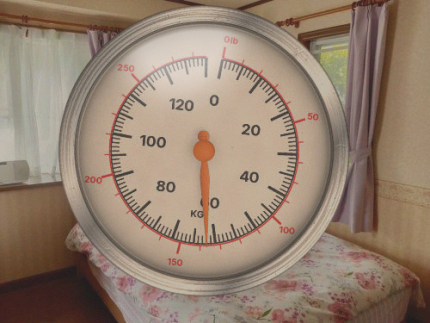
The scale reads 62 kg
